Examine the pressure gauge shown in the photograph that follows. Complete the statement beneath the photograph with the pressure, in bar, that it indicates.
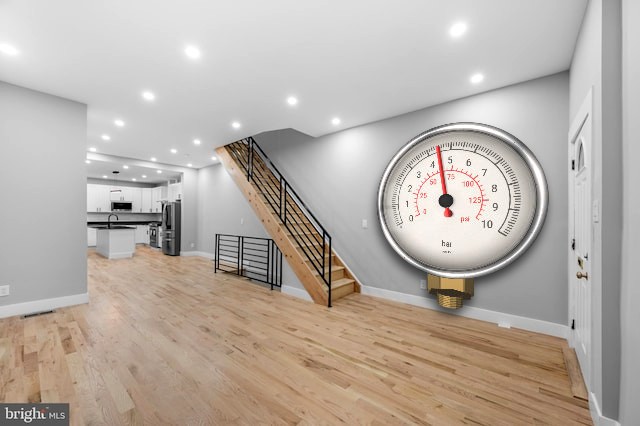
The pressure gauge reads 4.5 bar
